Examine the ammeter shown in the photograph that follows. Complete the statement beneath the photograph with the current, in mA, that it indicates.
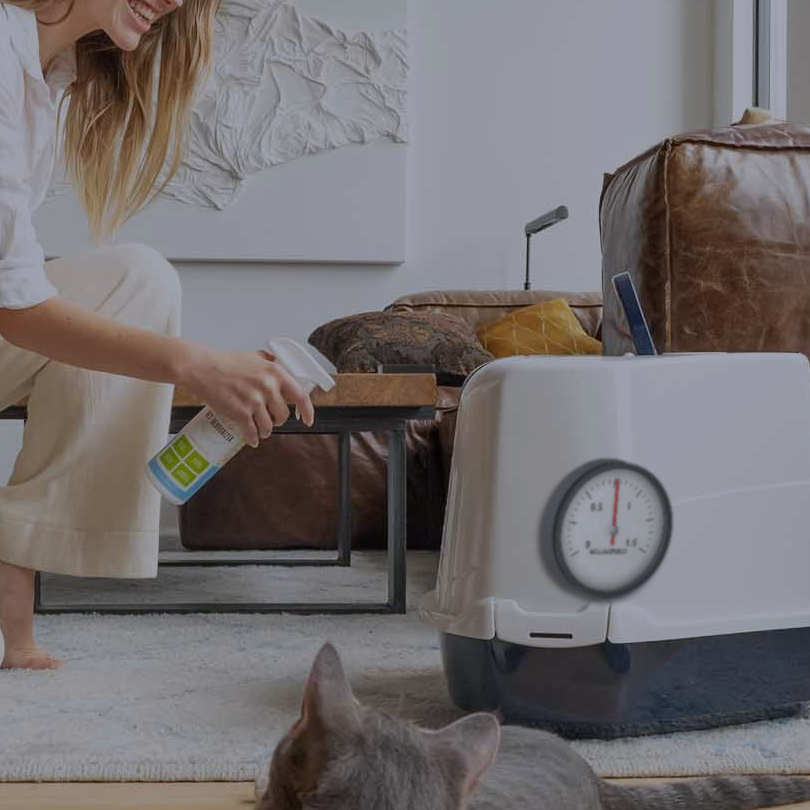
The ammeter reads 0.75 mA
